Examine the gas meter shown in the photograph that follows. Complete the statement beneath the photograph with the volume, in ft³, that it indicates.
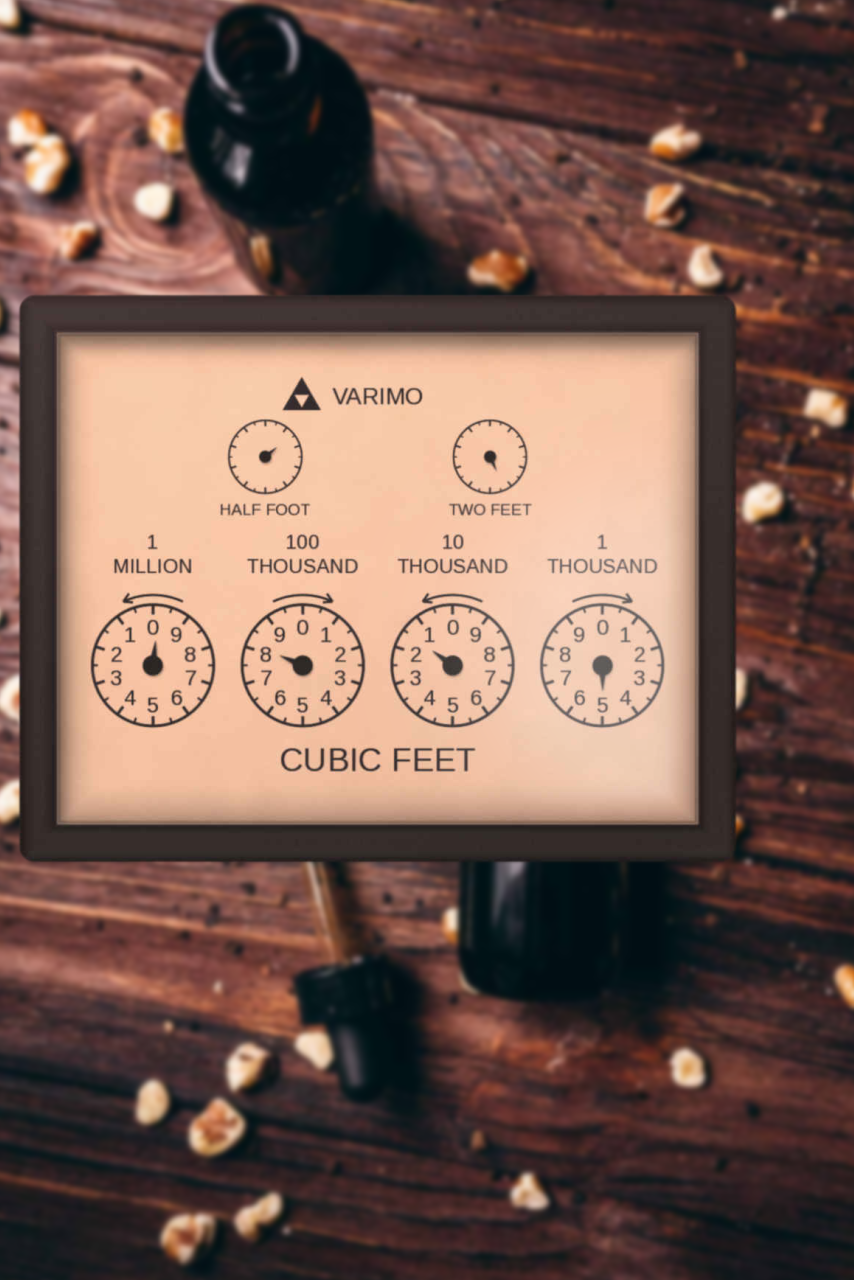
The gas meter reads 981500 ft³
